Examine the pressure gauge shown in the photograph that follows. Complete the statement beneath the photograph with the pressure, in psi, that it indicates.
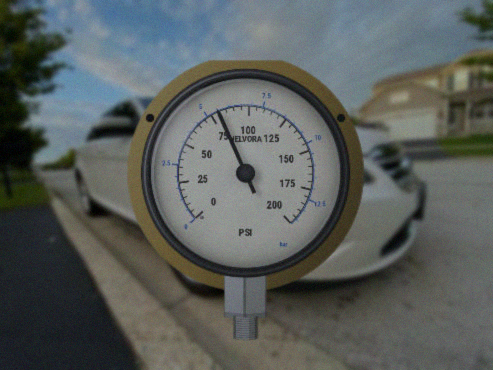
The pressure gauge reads 80 psi
